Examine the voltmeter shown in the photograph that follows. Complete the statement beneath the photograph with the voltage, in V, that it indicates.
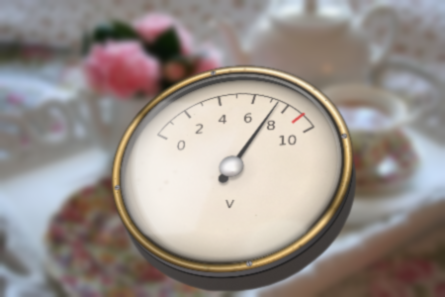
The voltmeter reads 7.5 V
